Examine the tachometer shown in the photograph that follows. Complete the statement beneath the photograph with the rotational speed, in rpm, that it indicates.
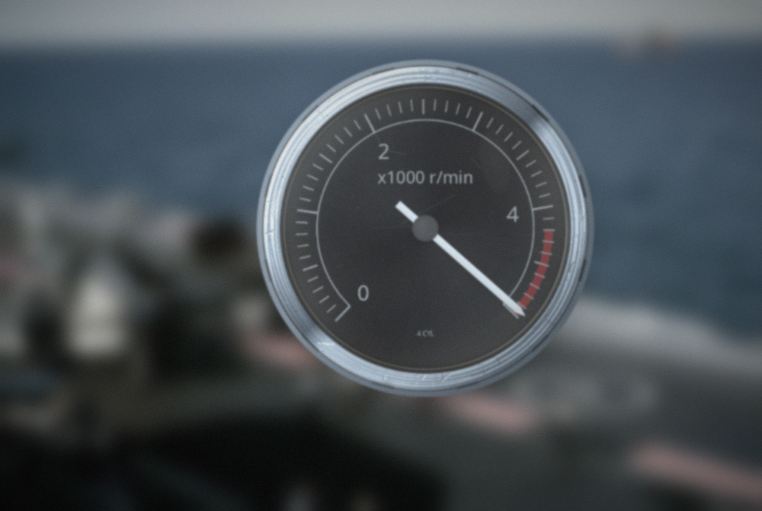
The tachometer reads 4950 rpm
